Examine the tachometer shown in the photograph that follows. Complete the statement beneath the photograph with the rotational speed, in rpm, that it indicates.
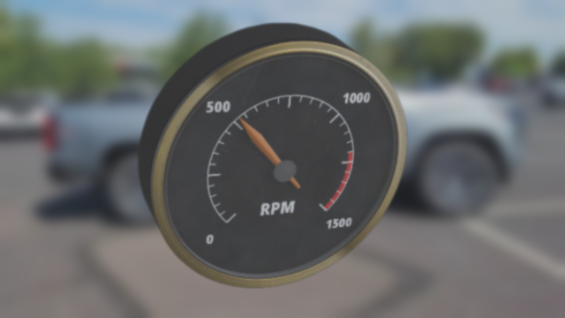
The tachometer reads 525 rpm
